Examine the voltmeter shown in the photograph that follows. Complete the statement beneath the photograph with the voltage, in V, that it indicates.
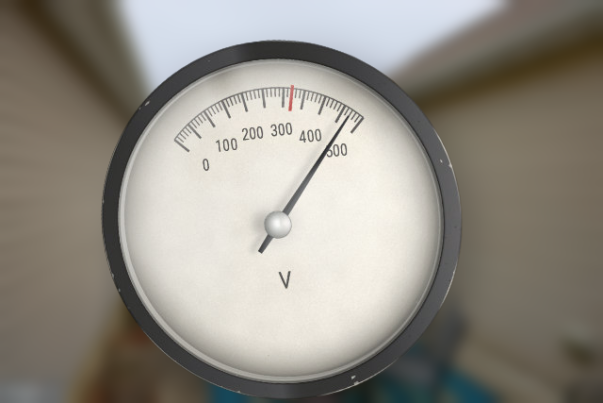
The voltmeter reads 470 V
